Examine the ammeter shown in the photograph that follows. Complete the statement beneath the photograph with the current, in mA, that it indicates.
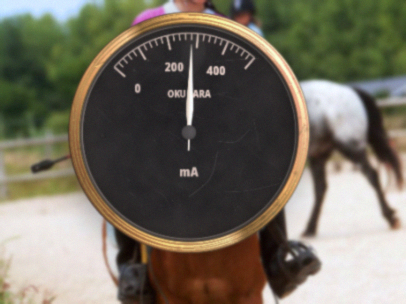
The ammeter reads 280 mA
